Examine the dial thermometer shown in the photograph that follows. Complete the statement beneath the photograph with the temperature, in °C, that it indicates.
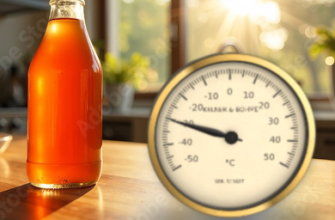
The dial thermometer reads -30 °C
